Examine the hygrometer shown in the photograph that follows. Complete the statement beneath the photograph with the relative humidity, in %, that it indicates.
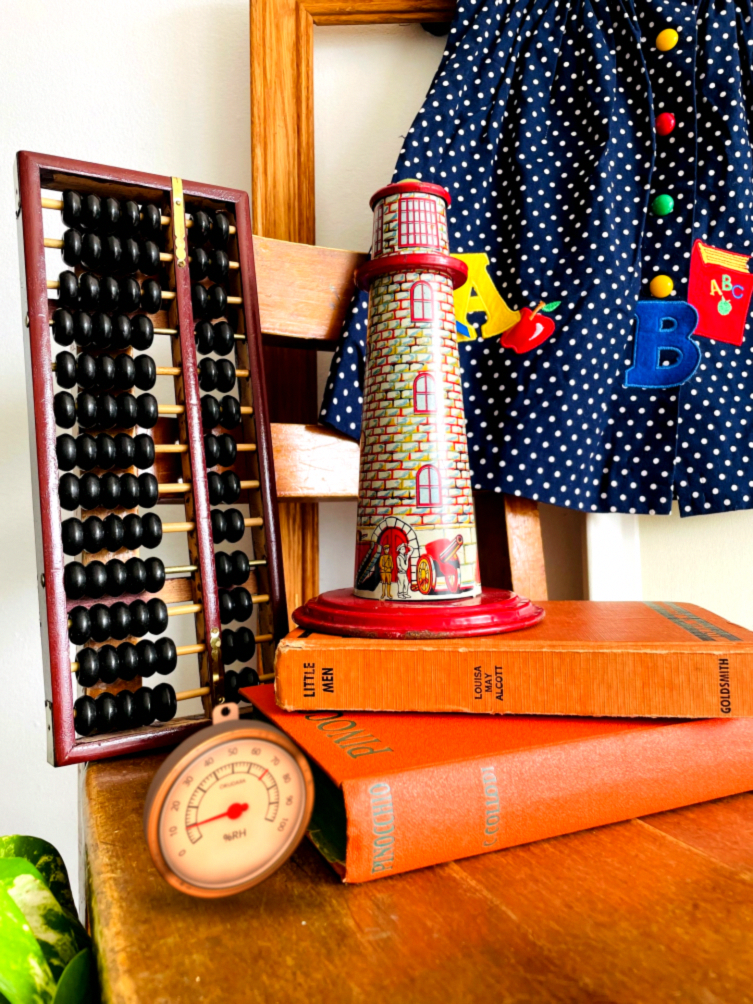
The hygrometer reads 10 %
